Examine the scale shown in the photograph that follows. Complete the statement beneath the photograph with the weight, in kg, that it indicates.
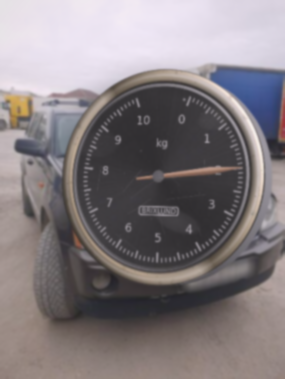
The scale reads 2 kg
